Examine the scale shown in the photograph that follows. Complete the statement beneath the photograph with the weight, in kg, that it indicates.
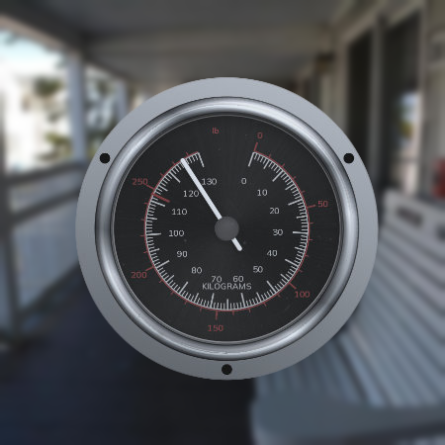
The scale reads 125 kg
